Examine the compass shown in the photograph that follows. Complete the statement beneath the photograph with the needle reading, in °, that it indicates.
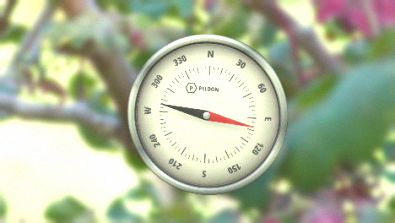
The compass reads 100 °
